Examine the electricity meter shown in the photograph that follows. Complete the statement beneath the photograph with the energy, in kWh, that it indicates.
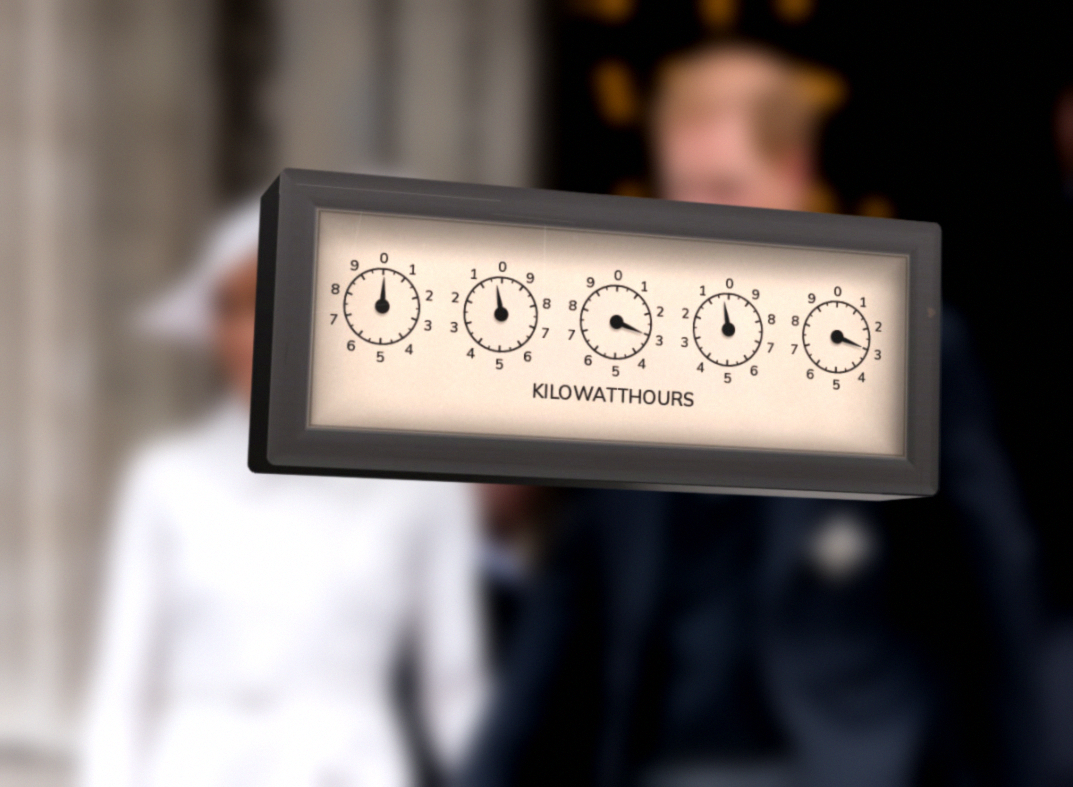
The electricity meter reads 303 kWh
